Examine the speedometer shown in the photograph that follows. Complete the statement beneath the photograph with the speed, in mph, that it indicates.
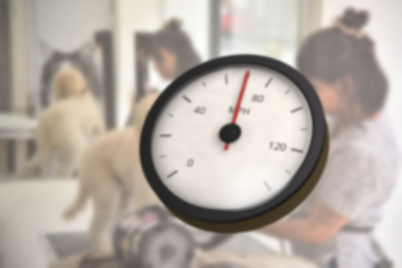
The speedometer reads 70 mph
